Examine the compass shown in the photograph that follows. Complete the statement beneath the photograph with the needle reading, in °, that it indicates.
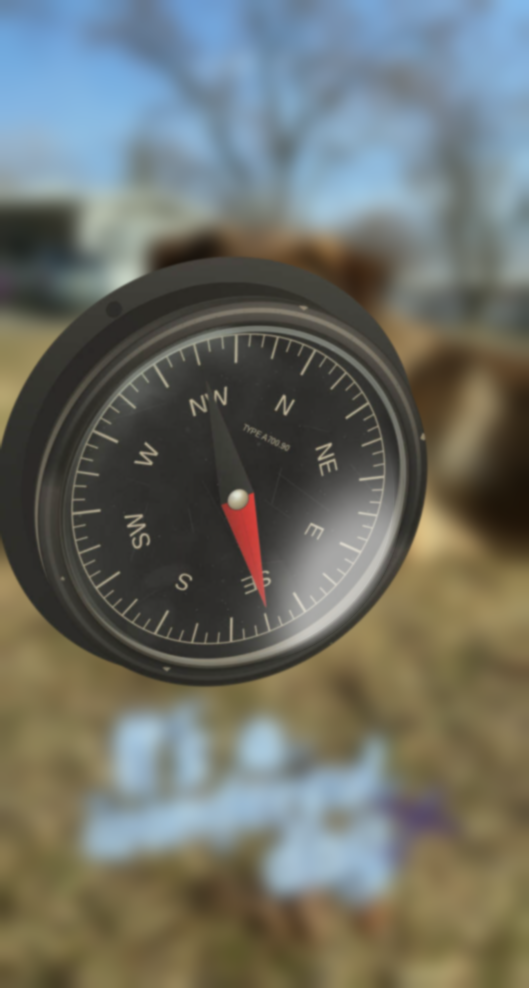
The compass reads 135 °
